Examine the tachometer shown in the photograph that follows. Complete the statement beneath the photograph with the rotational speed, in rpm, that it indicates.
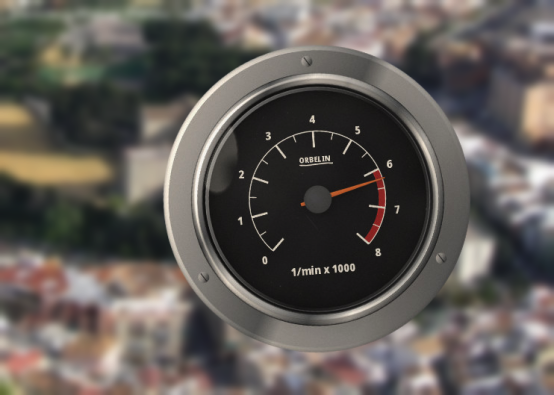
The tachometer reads 6250 rpm
